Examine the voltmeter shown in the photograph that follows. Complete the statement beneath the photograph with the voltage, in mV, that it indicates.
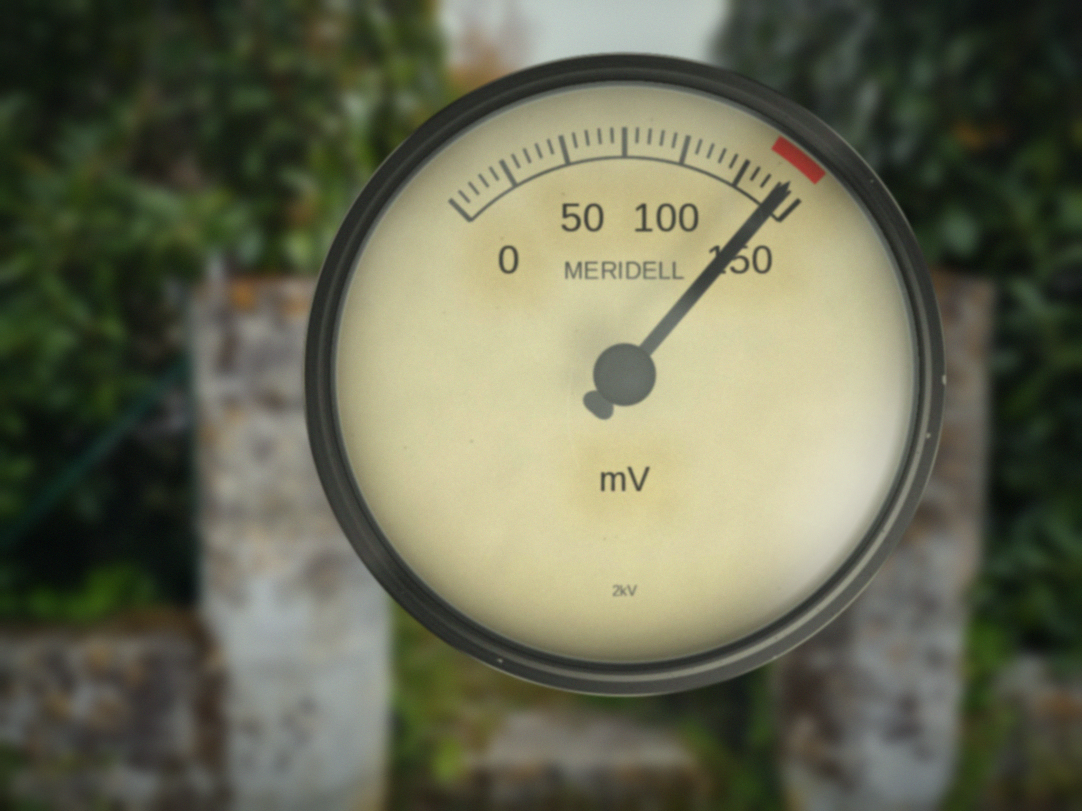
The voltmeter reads 142.5 mV
